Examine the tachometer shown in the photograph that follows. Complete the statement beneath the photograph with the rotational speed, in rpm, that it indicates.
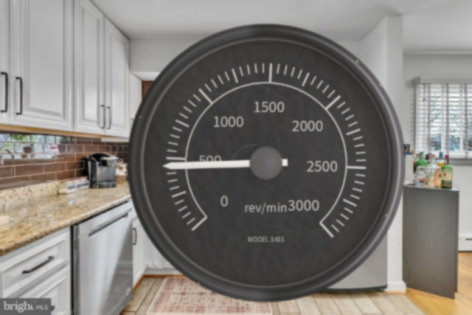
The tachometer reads 450 rpm
